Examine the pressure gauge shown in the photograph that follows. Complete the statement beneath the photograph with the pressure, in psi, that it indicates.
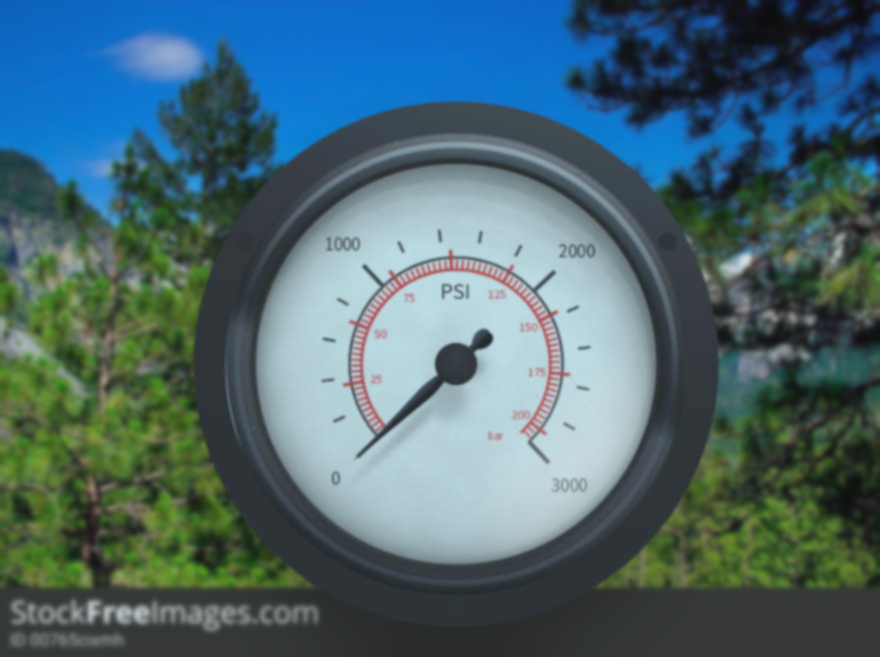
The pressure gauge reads 0 psi
